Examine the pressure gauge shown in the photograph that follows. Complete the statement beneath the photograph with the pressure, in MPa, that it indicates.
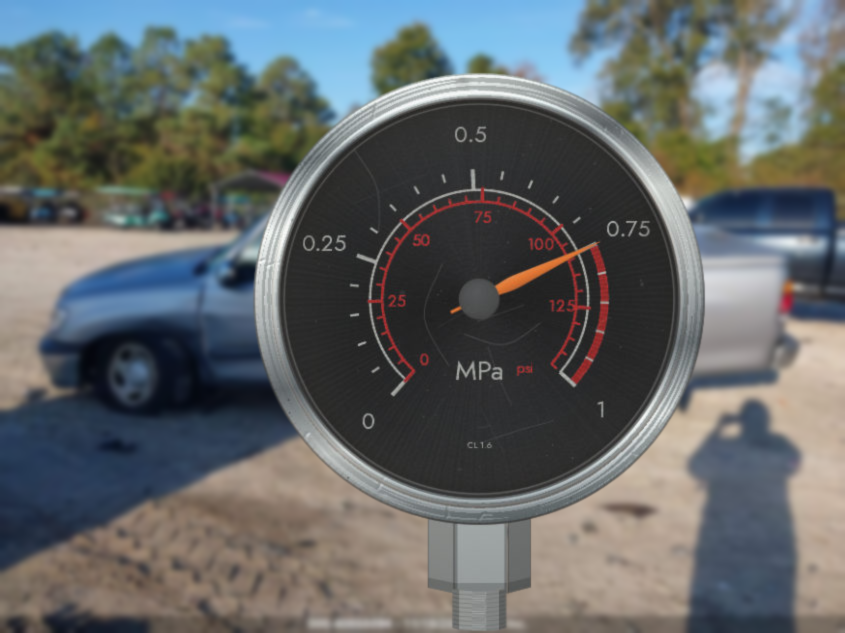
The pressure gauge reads 0.75 MPa
